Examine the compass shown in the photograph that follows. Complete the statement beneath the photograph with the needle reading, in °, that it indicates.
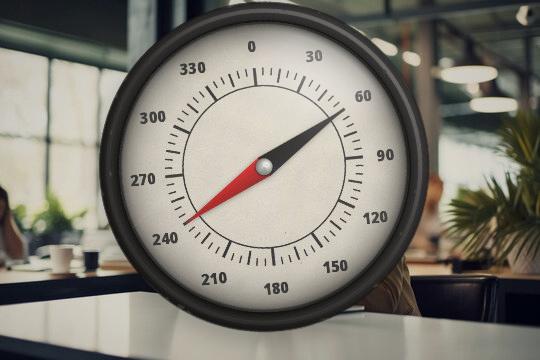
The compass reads 240 °
